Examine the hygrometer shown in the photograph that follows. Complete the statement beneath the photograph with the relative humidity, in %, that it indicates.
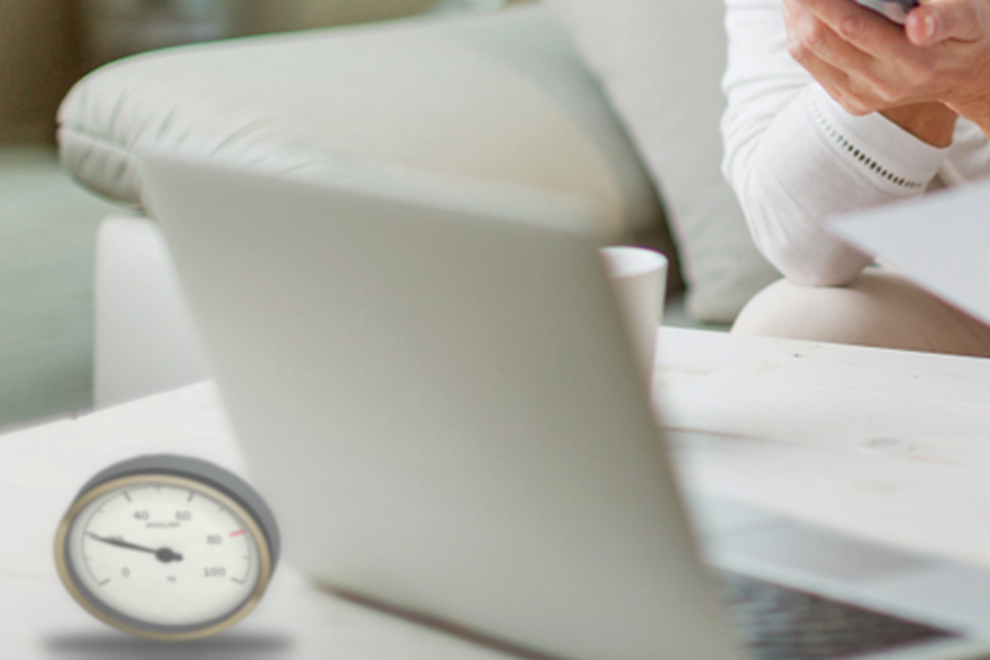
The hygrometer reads 20 %
